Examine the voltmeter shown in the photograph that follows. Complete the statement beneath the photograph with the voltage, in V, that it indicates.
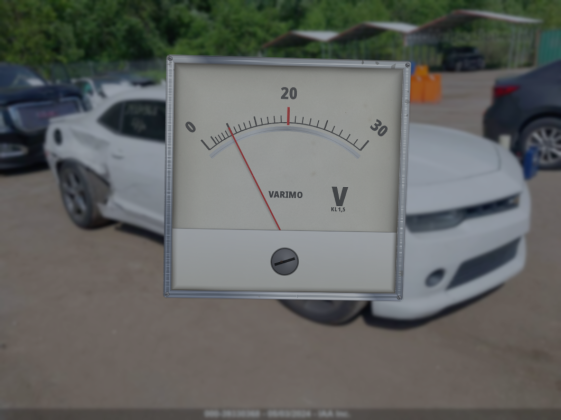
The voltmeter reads 10 V
